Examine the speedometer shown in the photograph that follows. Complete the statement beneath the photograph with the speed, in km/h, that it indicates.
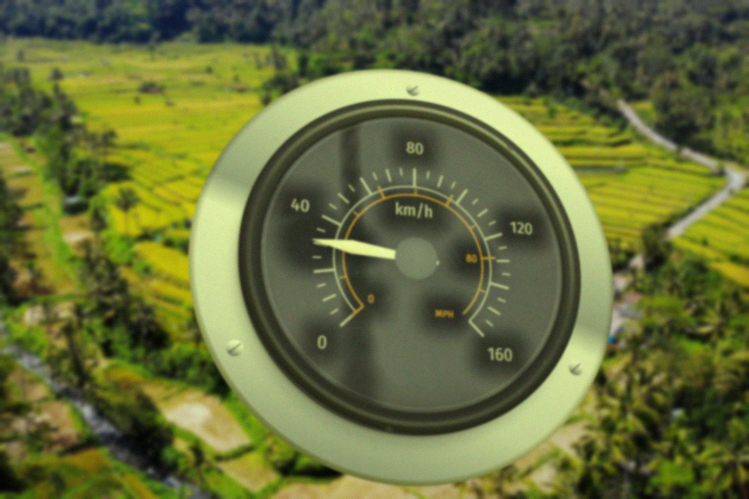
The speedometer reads 30 km/h
